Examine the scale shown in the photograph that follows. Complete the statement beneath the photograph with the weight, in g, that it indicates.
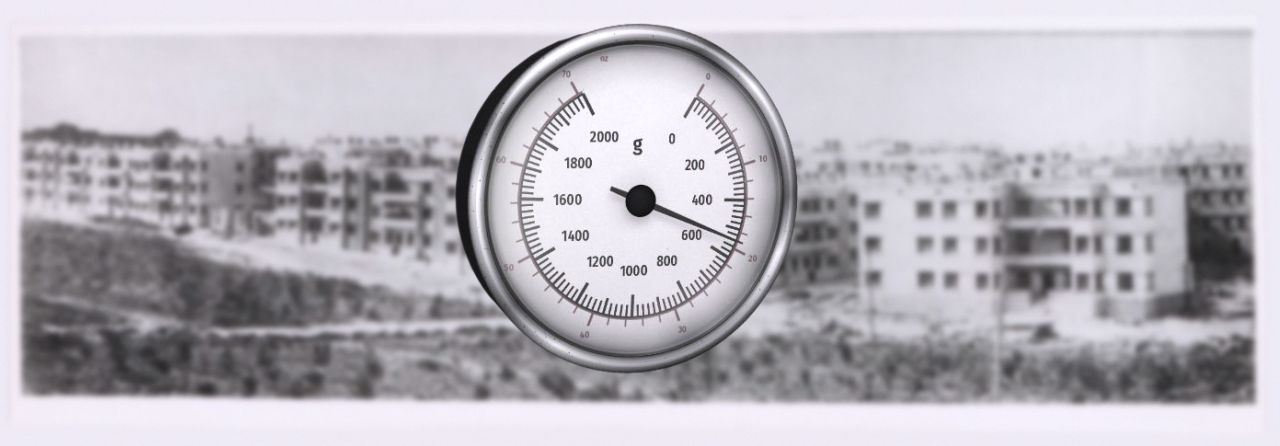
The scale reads 540 g
